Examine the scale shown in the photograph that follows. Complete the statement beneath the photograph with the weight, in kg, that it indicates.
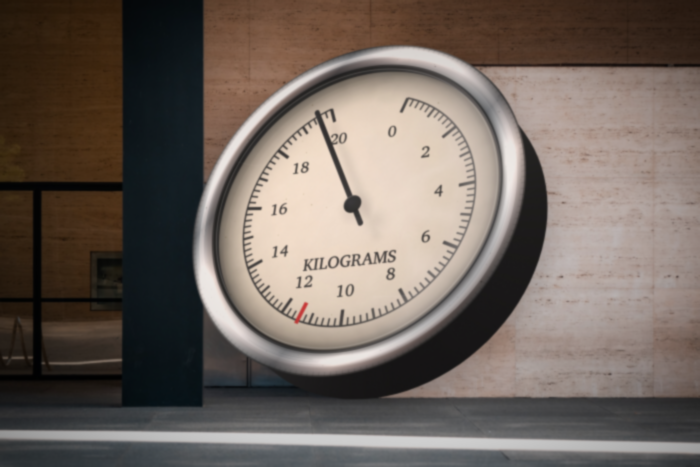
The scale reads 19.6 kg
